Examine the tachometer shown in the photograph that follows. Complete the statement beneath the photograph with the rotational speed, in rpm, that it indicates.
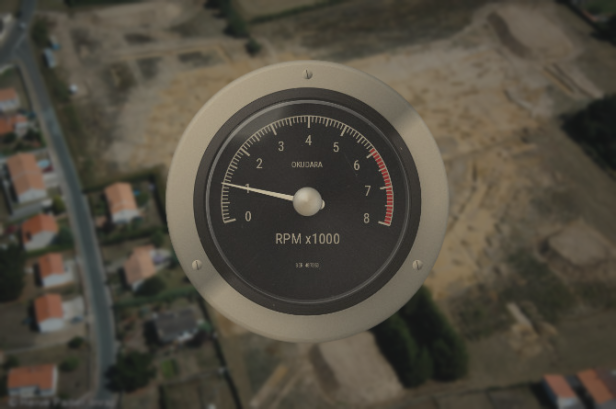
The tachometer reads 1000 rpm
